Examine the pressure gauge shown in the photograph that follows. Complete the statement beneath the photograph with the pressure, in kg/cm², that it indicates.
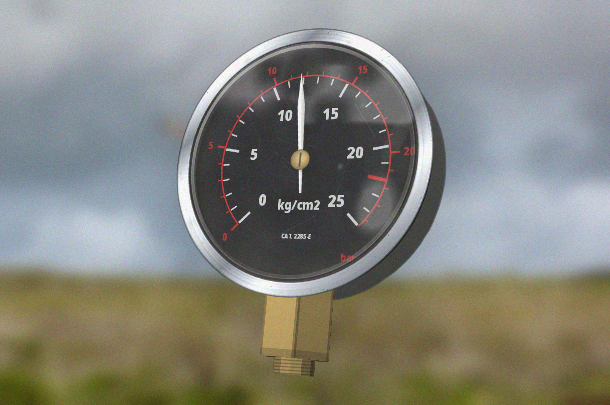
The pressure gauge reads 12 kg/cm²
